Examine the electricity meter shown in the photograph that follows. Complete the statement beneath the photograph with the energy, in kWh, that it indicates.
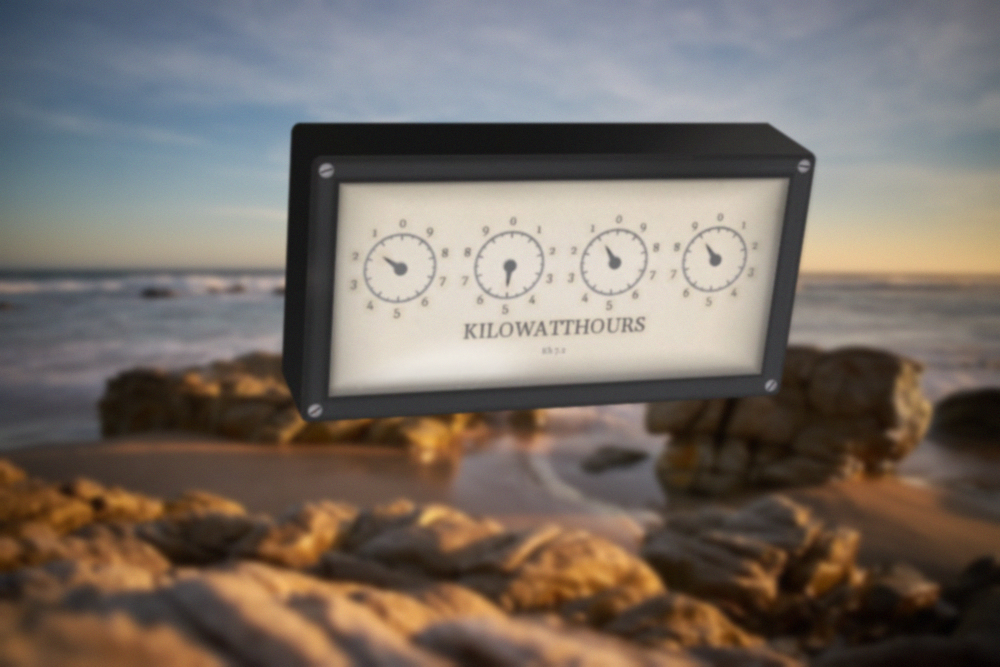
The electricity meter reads 1509 kWh
